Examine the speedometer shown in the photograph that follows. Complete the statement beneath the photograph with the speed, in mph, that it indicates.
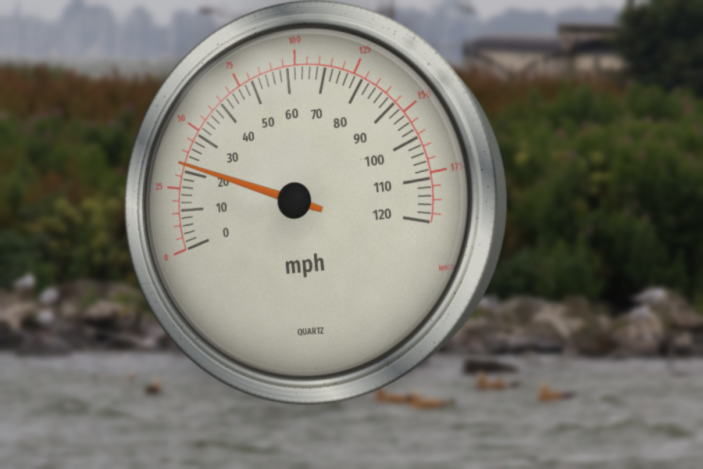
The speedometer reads 22 mph
